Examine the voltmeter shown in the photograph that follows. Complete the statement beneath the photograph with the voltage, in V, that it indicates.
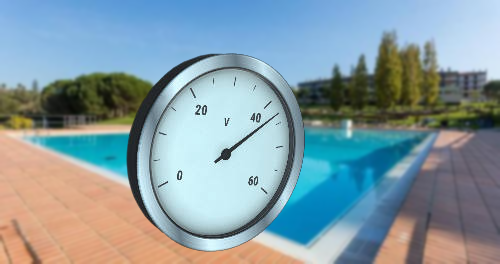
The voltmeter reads 42.5 V
